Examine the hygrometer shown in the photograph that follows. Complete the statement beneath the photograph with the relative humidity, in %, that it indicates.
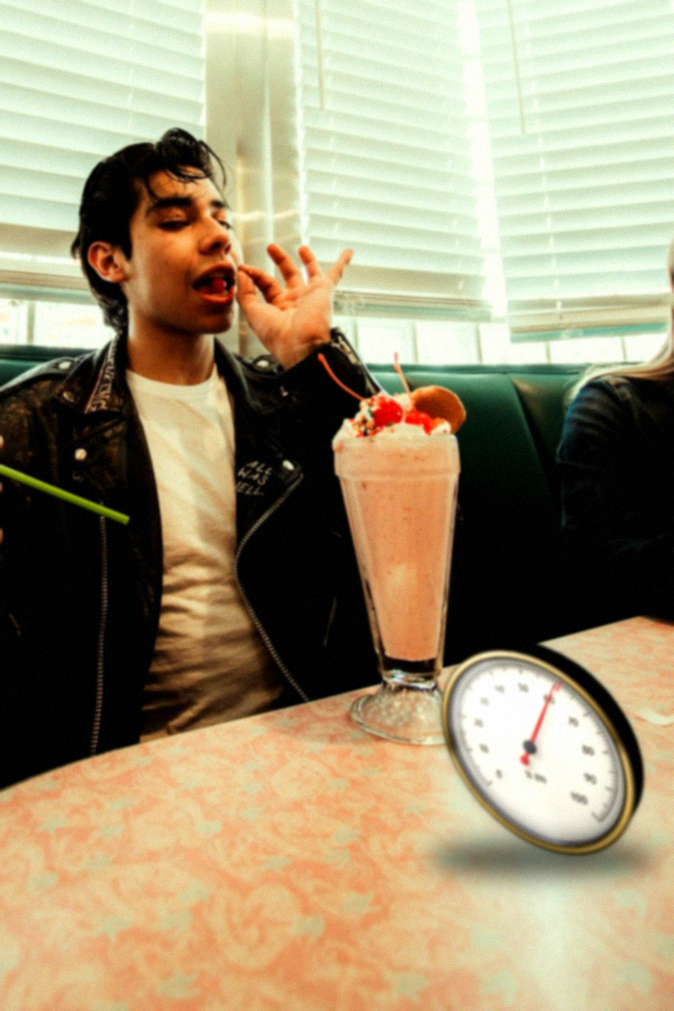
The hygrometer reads 60 %
